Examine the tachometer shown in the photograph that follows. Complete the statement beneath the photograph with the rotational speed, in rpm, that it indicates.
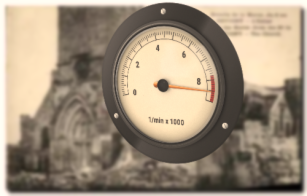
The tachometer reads 8500 rpm
